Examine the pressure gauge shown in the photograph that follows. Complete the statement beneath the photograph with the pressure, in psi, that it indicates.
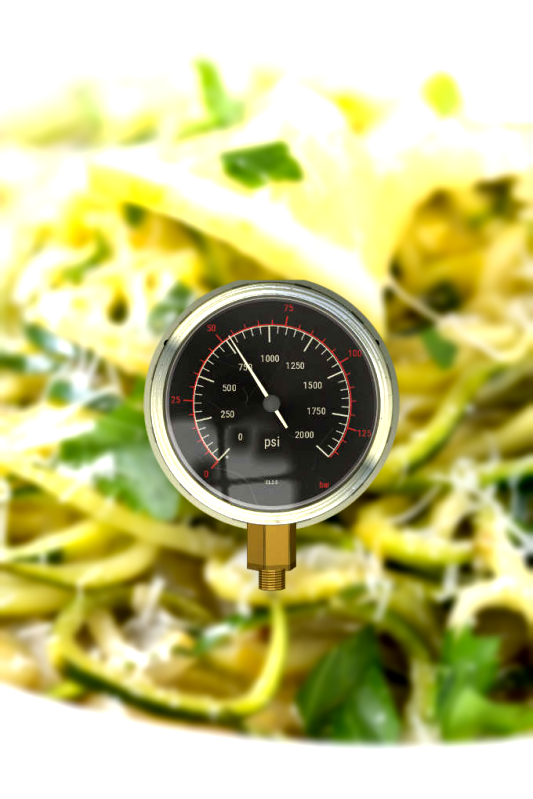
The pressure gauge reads 775 psi
